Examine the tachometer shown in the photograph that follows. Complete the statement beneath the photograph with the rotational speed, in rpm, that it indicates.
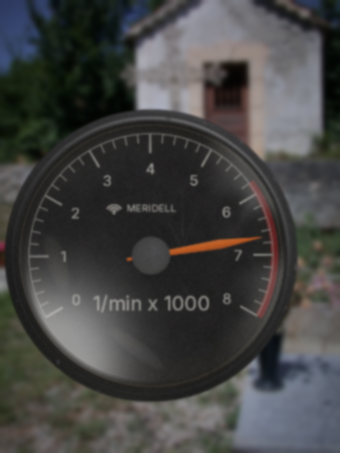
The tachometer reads 6700 rpm
